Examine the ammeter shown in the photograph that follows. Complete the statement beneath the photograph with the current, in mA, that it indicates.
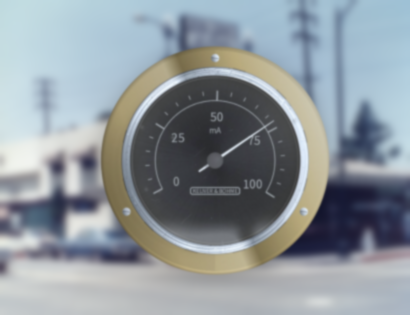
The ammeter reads 72.5 mA
